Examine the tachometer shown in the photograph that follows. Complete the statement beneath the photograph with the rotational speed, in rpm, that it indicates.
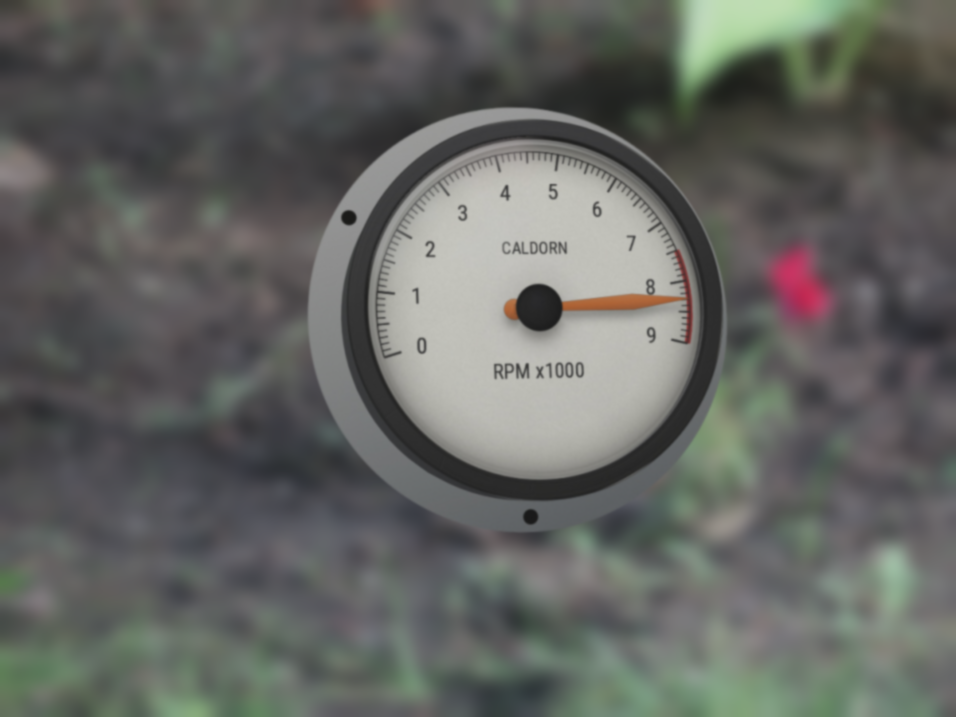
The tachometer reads 8300 rpm
